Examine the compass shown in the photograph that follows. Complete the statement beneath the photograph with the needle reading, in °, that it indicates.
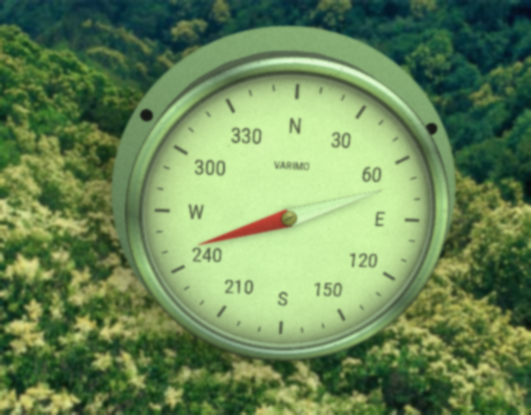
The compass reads 250 °
